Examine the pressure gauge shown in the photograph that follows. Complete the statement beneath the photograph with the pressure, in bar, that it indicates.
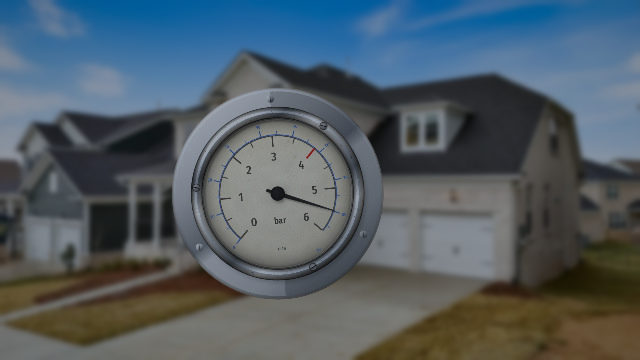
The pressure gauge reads 5.5 bar
